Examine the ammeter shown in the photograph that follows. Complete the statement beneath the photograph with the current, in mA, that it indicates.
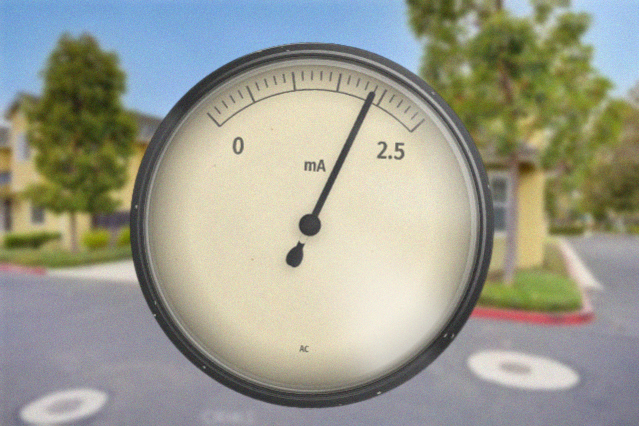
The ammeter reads 1.9 mA
